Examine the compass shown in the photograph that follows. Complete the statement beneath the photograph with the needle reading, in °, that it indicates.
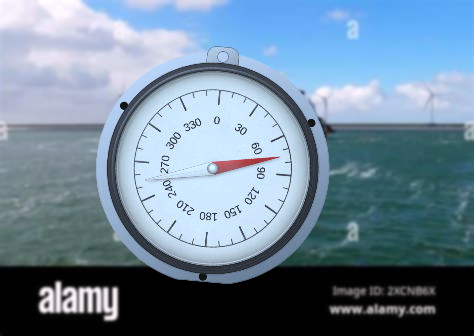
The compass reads 75 °
